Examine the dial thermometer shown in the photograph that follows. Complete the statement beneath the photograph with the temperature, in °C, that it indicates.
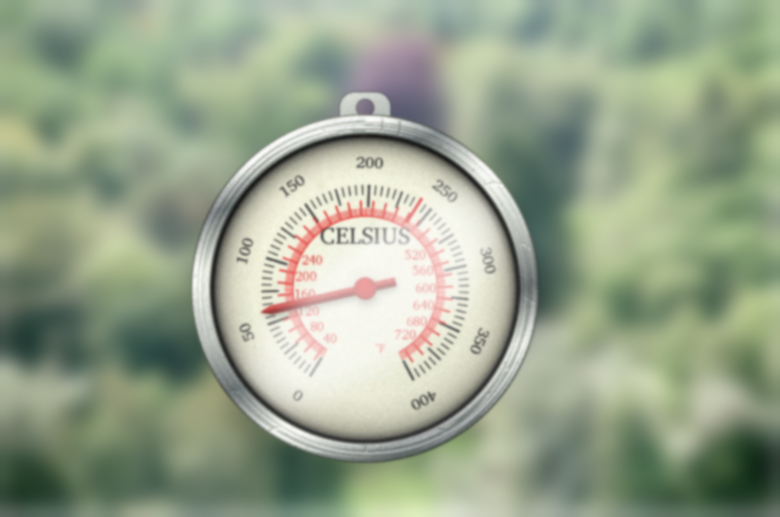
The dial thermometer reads 60 °C
